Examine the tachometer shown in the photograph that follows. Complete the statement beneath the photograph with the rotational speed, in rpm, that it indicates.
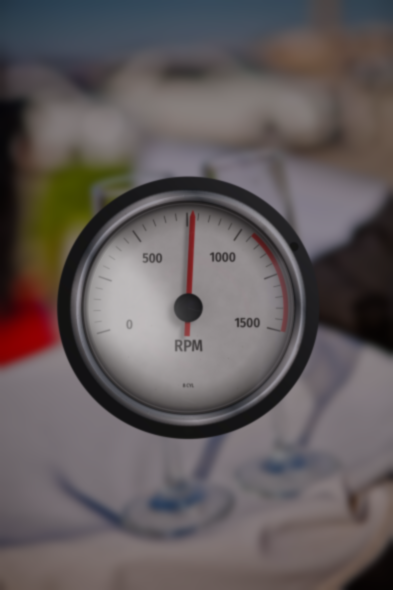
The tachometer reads 775 rpm
